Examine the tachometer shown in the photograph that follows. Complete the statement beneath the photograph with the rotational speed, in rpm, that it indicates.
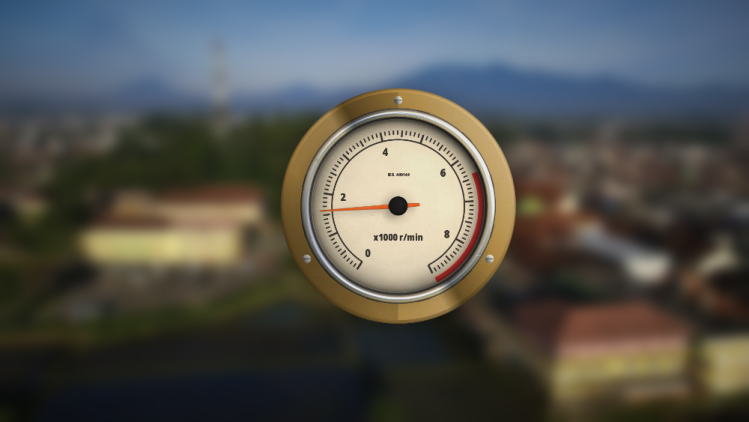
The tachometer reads 1600 rpm
